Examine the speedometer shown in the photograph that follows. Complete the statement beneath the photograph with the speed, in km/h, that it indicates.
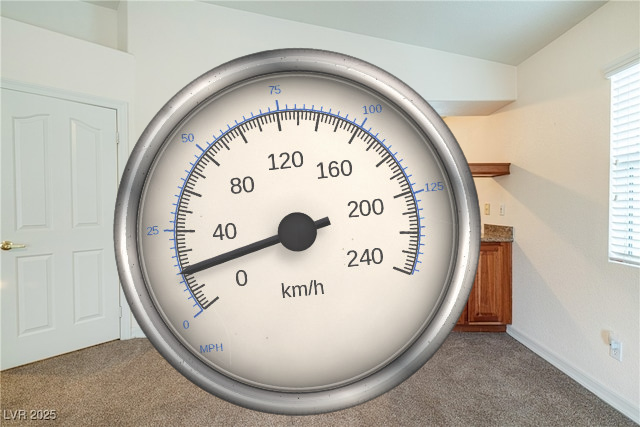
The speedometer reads 20 km/h
